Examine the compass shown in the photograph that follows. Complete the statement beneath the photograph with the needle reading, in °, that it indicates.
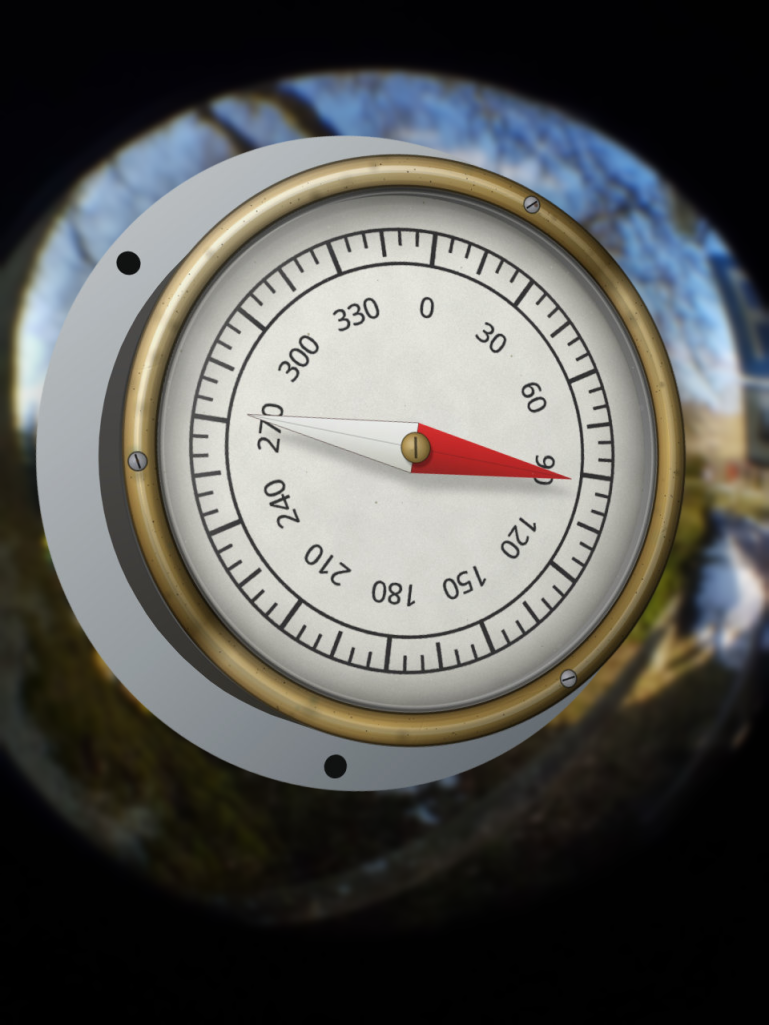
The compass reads 92.5 °
